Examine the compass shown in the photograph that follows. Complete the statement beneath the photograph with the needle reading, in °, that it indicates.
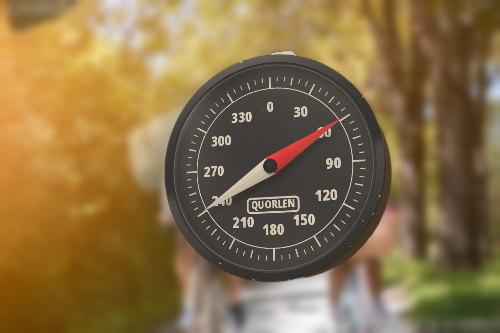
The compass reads 60 °
